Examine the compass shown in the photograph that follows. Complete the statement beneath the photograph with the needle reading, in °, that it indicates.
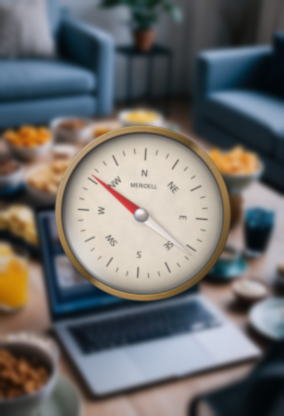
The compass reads 305 °
